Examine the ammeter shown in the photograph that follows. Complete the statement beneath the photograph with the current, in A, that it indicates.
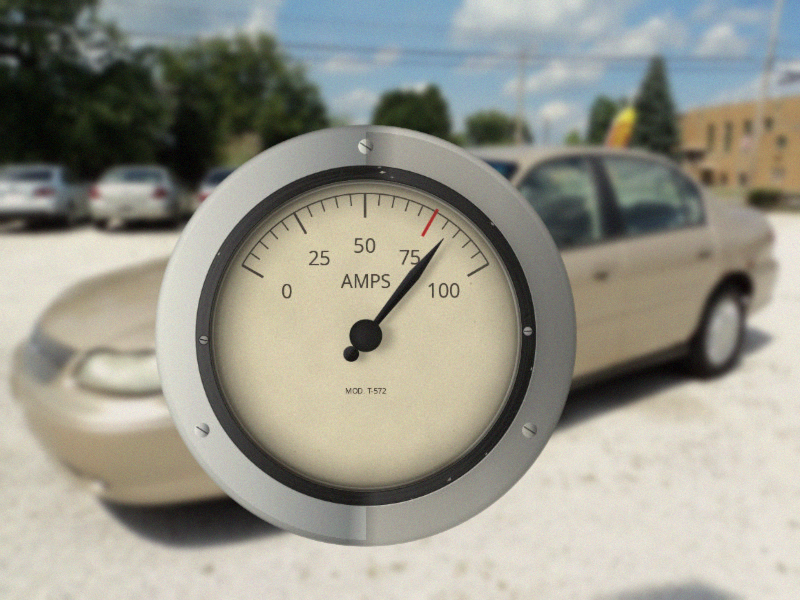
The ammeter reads 82.5 A
